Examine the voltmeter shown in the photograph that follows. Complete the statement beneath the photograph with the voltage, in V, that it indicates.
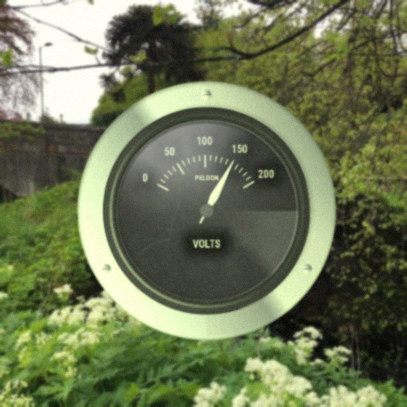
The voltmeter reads 150 V
